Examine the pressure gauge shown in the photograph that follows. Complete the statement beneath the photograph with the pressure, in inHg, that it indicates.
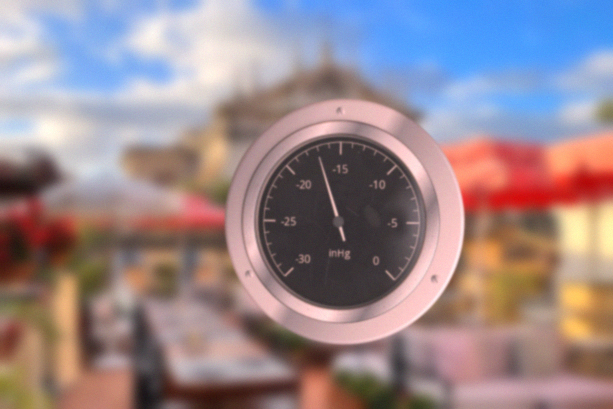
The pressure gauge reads -17 inHg
